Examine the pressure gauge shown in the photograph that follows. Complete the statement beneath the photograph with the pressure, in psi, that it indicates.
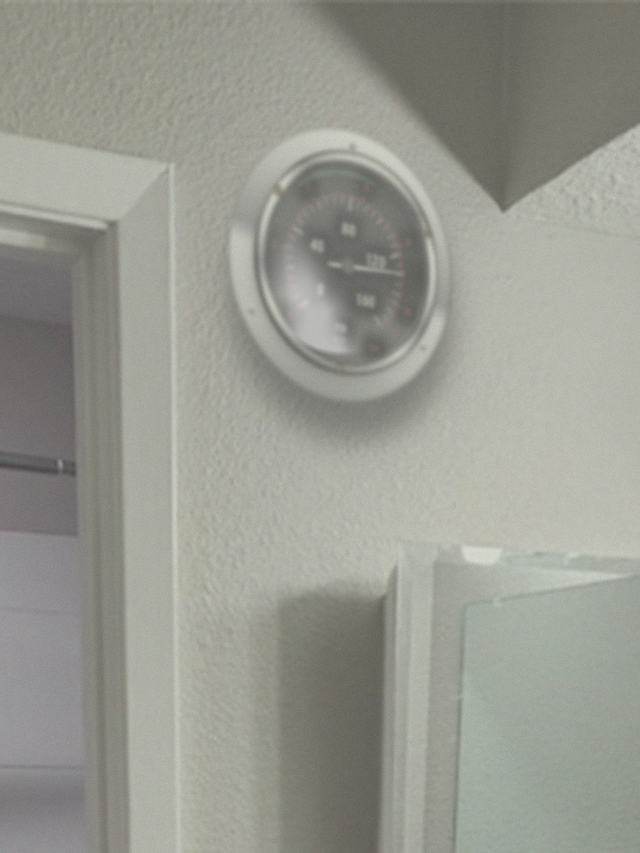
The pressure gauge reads 130 psi
